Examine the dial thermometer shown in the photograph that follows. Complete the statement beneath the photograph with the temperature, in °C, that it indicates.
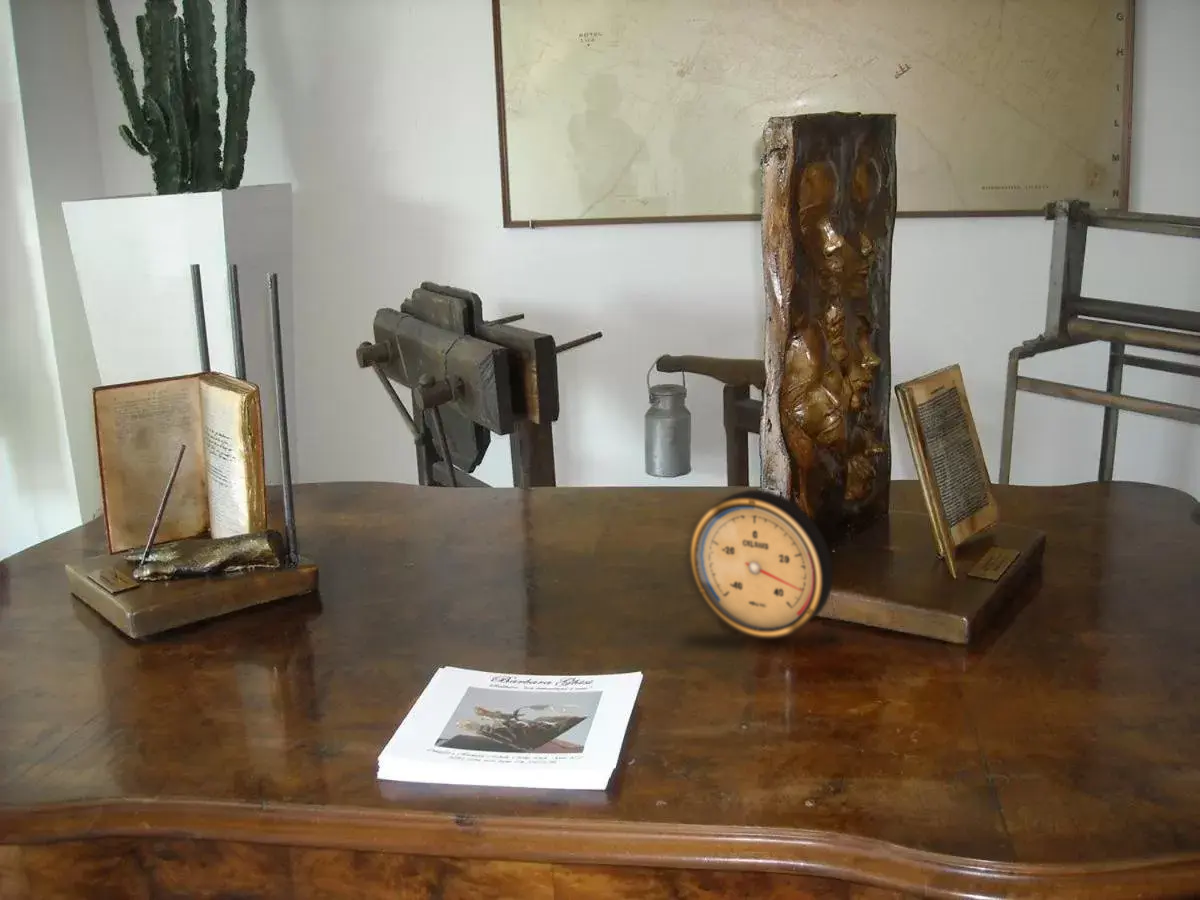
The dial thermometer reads 32 °C
